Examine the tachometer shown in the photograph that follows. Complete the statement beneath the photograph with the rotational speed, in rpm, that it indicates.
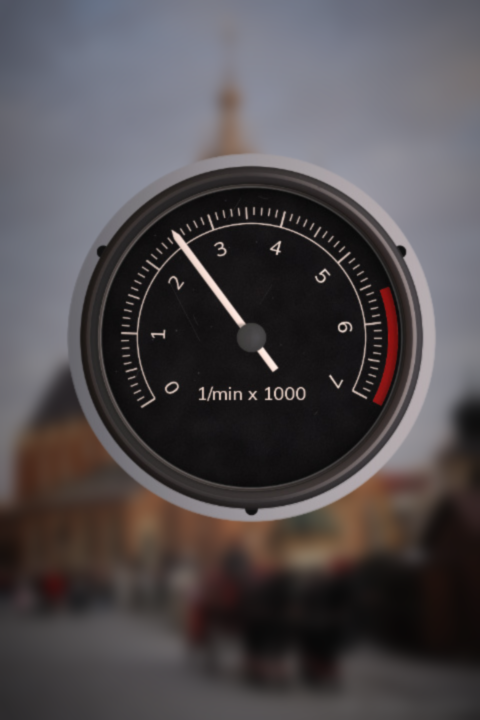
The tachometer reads 2500 rpm
